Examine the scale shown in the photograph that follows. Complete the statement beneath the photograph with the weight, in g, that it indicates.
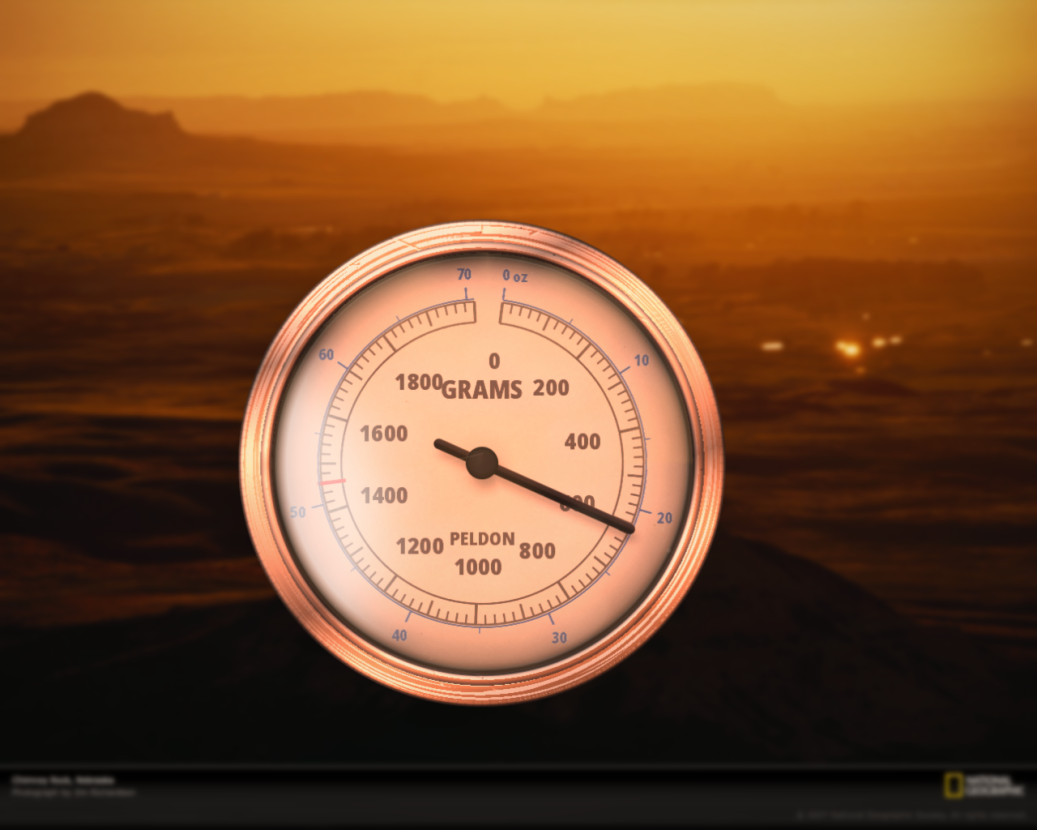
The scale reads 610 g
